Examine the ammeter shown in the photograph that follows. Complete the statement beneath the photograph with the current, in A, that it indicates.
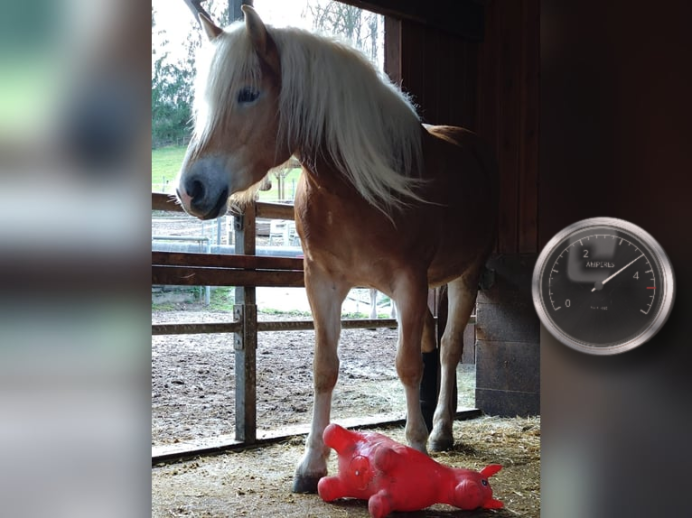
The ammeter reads 3.6 A
